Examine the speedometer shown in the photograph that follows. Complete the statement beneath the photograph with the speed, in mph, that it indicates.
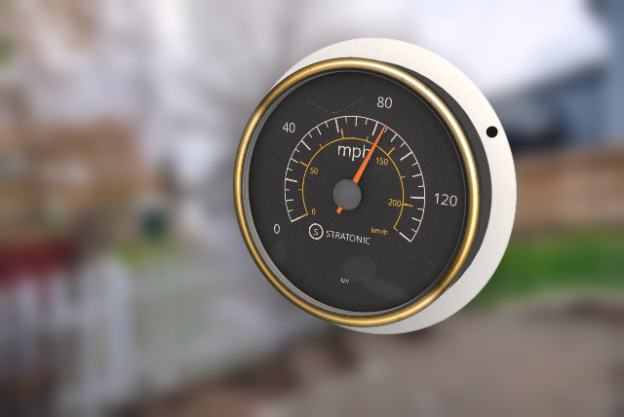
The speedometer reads 85 mph
